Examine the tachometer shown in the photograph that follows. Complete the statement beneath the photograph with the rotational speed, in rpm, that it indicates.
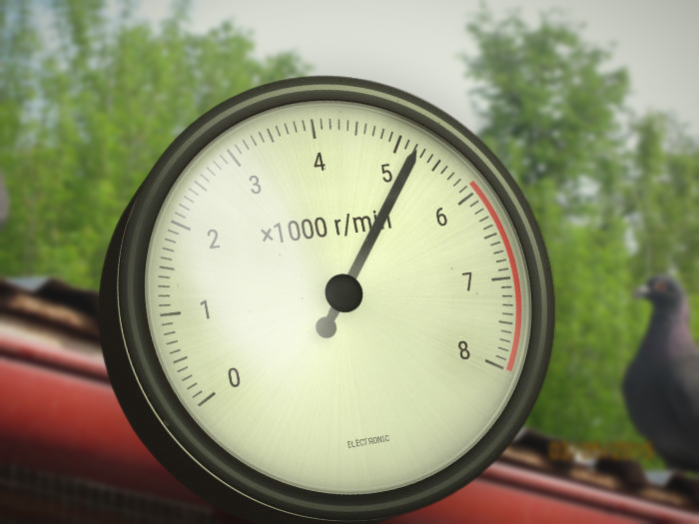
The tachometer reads 5200 rpm
